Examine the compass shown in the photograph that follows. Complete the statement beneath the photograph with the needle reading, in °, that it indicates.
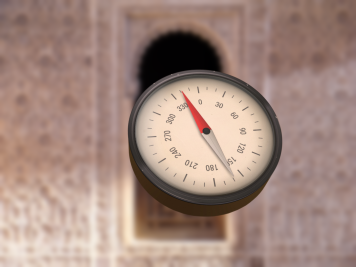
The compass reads 340 °
